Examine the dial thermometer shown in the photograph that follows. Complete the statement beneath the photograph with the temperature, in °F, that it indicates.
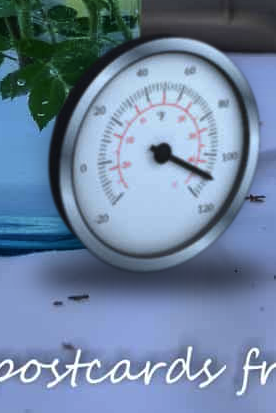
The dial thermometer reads 110 °F
